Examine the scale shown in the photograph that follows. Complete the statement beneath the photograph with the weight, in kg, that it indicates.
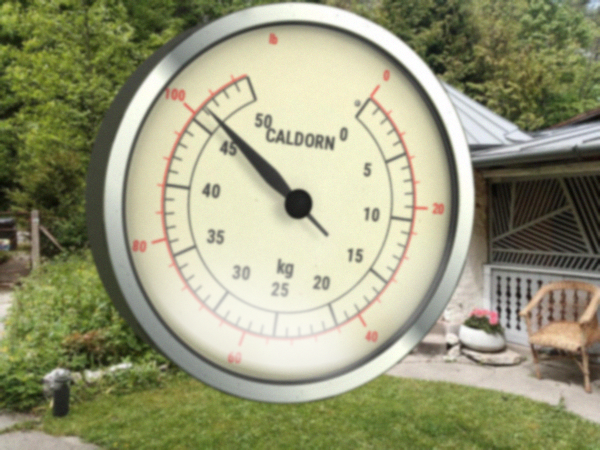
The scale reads 46 kg
